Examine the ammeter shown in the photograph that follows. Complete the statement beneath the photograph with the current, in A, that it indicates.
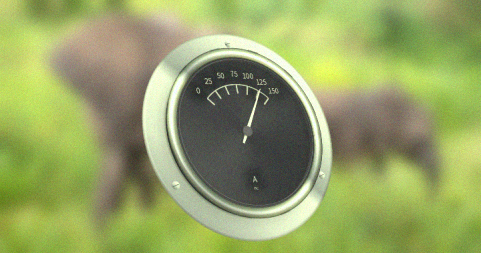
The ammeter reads 125 A
